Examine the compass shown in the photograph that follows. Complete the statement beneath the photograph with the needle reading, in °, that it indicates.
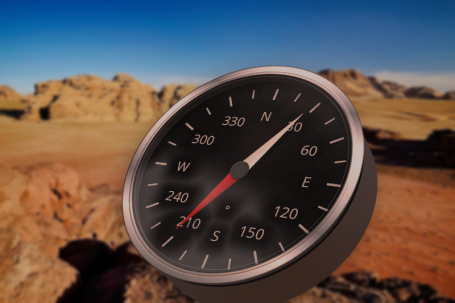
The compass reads 210 °
